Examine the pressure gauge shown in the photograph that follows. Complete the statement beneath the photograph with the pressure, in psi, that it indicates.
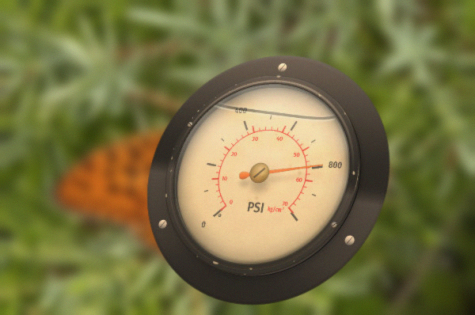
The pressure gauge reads 800 psi
